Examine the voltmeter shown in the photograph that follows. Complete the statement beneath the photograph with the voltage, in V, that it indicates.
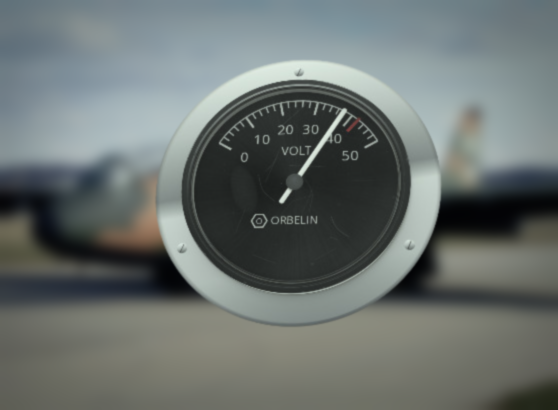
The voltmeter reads 38 V
